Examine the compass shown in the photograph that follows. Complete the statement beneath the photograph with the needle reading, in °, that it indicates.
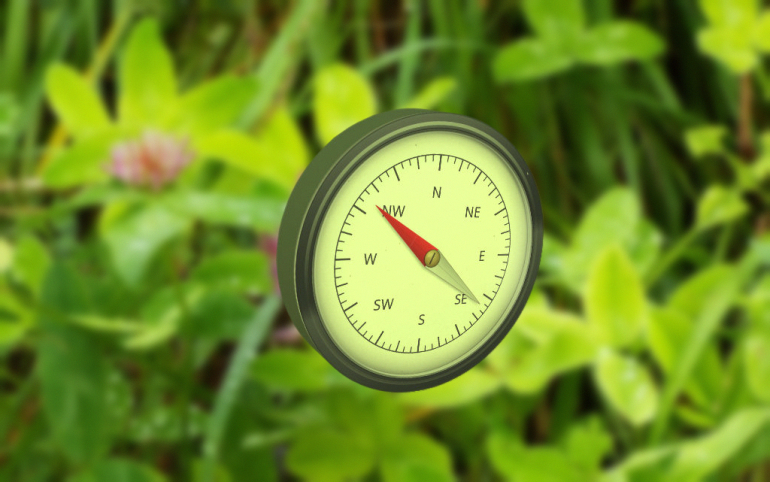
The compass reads 307.5 °
